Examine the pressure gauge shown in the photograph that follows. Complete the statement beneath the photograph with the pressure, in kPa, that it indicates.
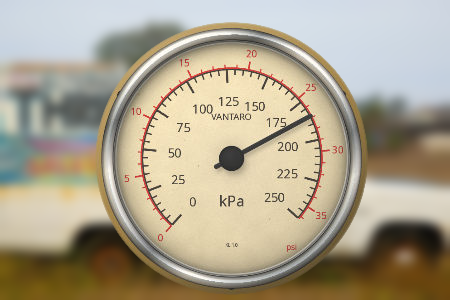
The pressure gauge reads 185 kPa
